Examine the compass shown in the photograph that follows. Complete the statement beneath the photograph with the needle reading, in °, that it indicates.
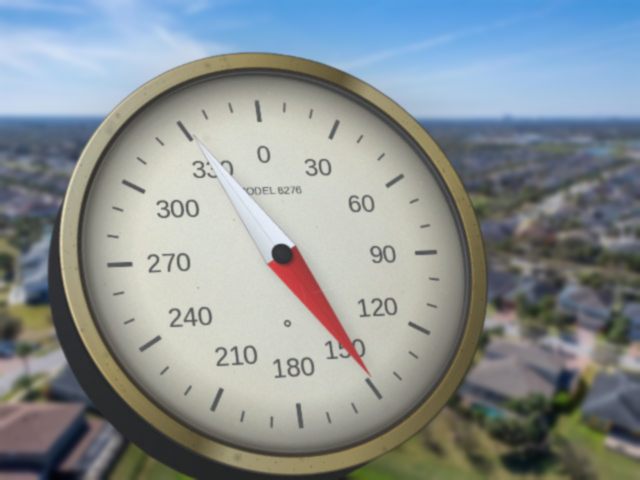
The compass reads 150 °
